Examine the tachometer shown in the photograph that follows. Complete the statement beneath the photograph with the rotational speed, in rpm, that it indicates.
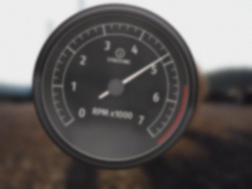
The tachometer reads 4800 rpm
